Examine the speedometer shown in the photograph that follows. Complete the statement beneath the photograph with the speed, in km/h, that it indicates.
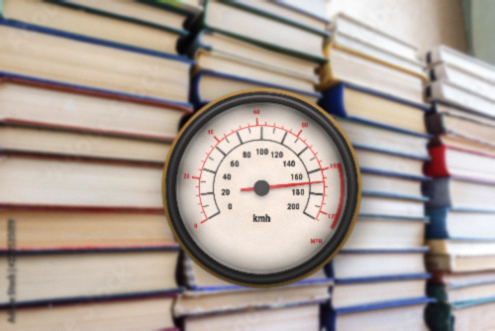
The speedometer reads 170 km/h
